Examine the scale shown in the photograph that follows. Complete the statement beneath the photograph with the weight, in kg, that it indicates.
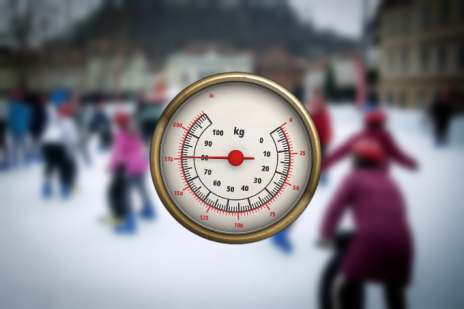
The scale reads 80 kg
